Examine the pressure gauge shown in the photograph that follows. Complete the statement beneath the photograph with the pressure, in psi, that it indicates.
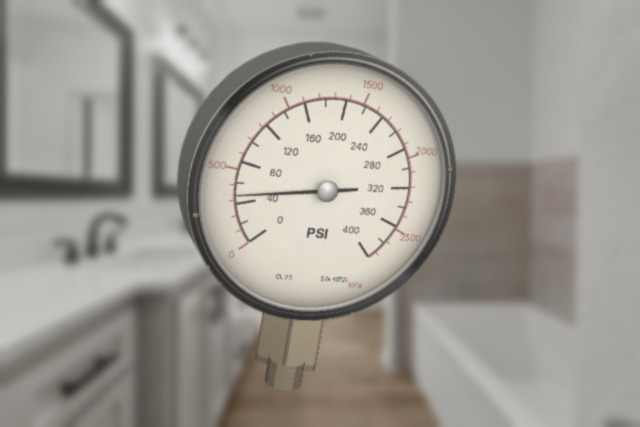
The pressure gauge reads 50 psi
